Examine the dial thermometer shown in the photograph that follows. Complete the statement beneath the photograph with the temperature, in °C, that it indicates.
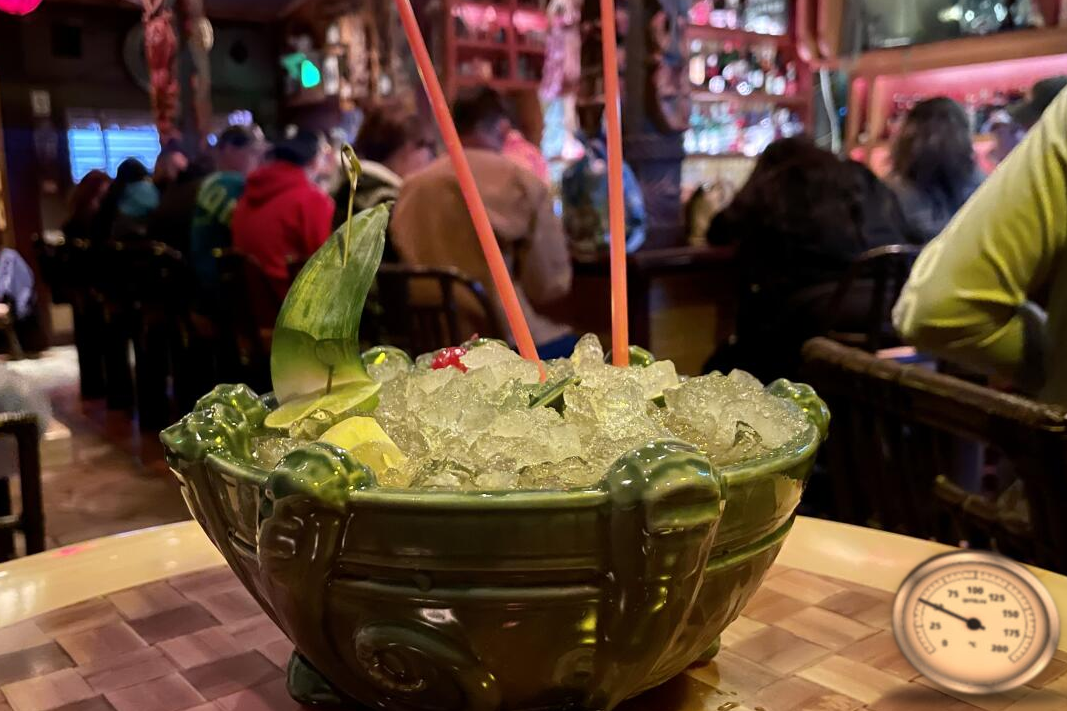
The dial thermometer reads 50 °C
